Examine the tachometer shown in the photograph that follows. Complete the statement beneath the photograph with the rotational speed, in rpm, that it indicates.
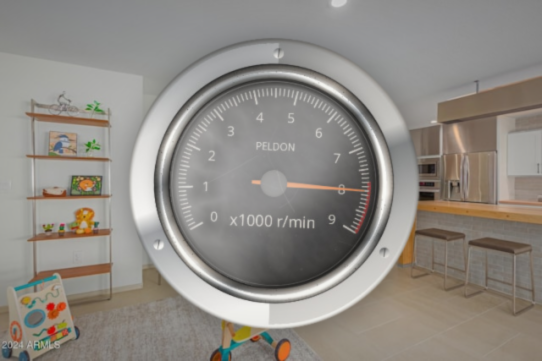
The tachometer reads 8000 rpm
